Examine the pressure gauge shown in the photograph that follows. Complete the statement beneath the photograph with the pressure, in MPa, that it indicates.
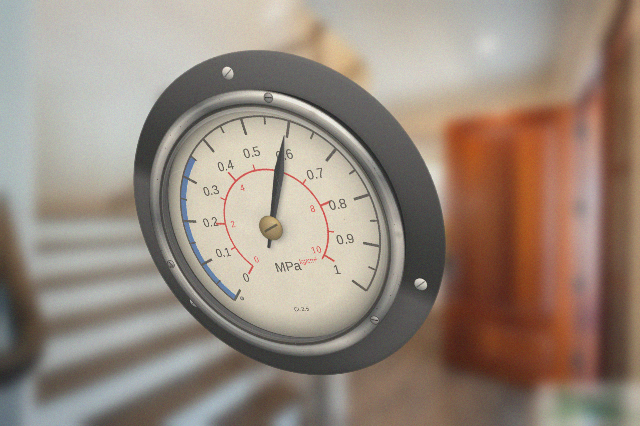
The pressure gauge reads 0.6 MPa
